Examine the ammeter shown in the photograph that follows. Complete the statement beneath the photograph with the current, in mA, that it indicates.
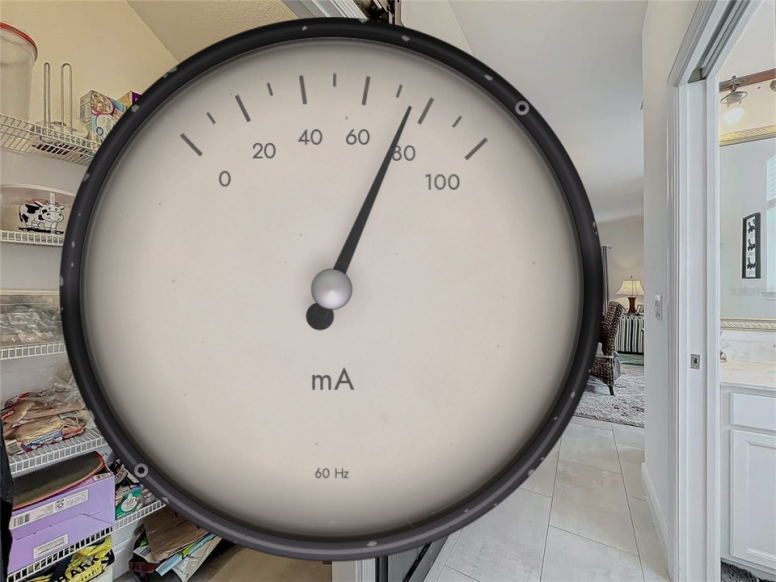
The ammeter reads 75 mA
